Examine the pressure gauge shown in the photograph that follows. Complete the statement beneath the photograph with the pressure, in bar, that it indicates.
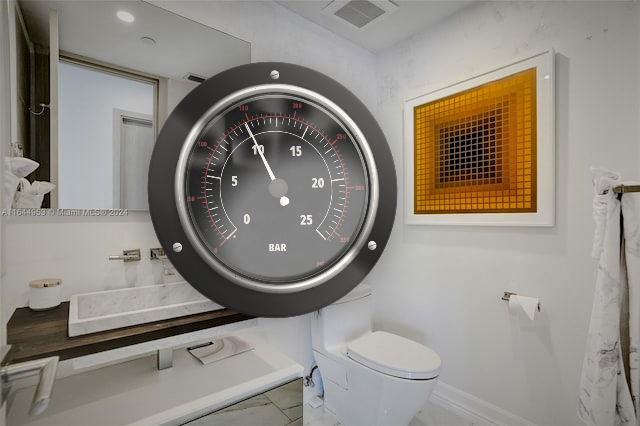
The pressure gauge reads 10 bar
